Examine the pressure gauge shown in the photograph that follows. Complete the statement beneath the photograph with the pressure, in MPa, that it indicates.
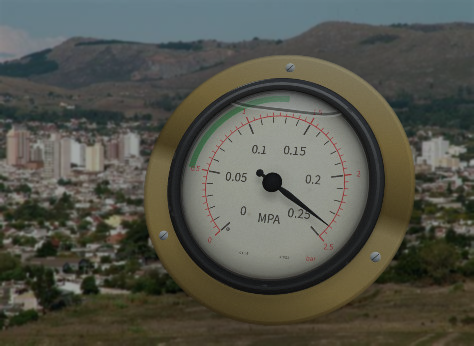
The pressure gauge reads 0.24 MPa
